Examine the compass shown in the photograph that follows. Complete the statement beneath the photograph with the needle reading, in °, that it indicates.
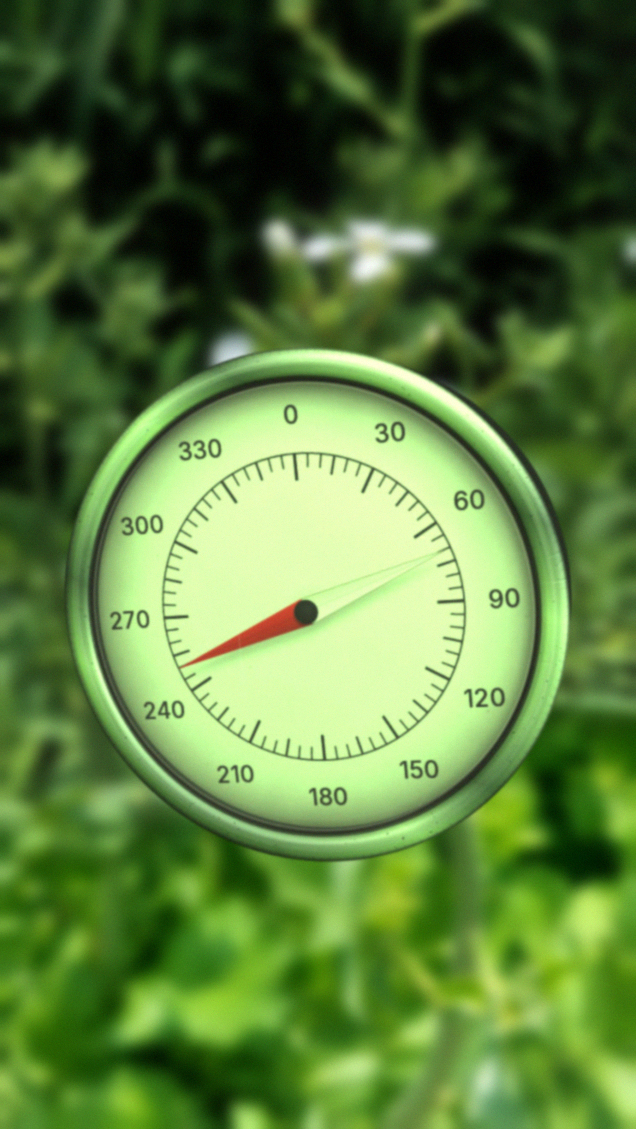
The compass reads 250 °
